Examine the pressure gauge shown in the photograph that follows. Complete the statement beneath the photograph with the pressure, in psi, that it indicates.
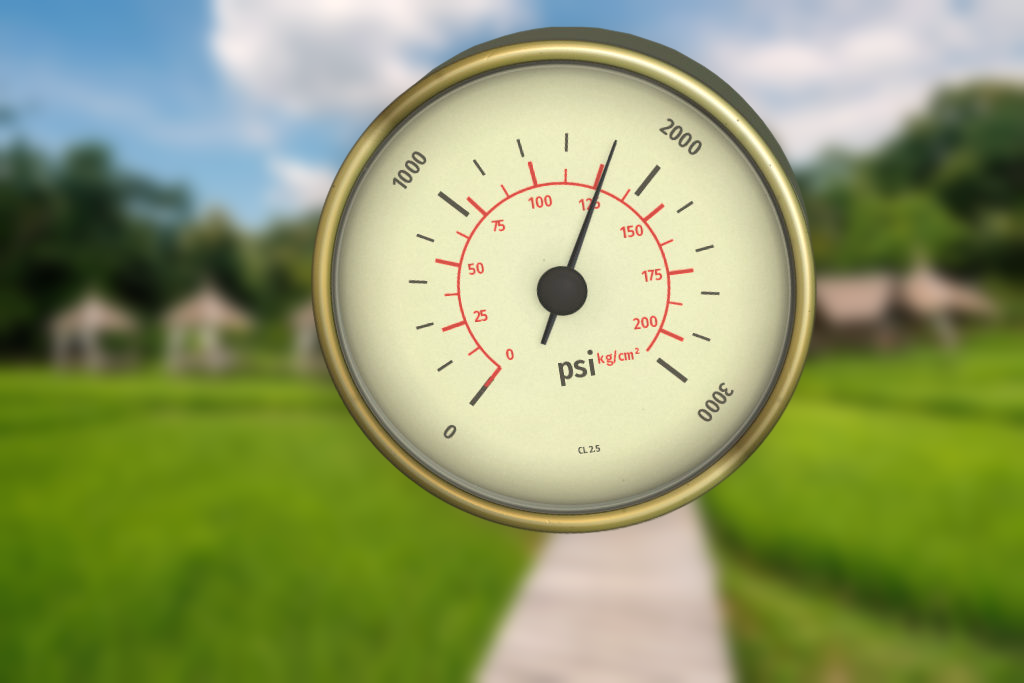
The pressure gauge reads 1800 psi
